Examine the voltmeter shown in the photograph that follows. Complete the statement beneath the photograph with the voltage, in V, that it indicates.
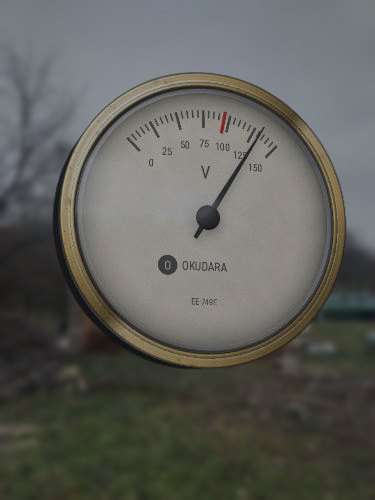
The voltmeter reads 130 V
